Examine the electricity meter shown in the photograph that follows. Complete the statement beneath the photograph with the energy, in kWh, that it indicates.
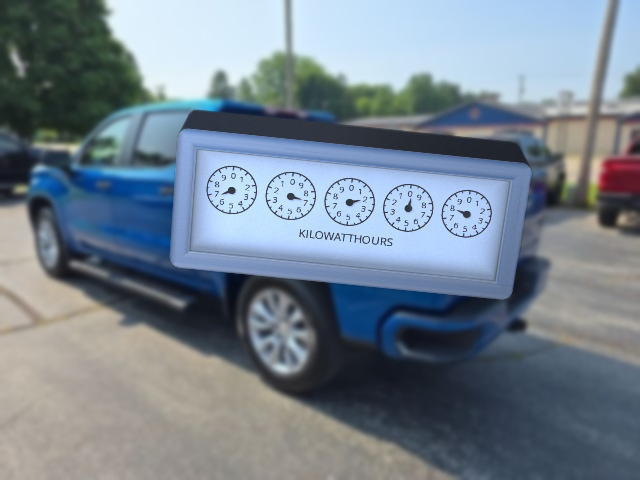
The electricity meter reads 67198 kWh
